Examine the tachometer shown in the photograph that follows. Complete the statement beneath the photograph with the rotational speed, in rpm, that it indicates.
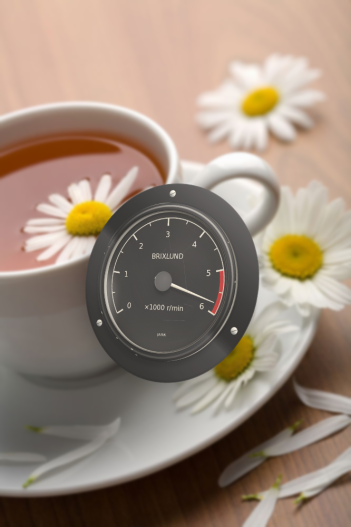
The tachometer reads 5750 rpm
